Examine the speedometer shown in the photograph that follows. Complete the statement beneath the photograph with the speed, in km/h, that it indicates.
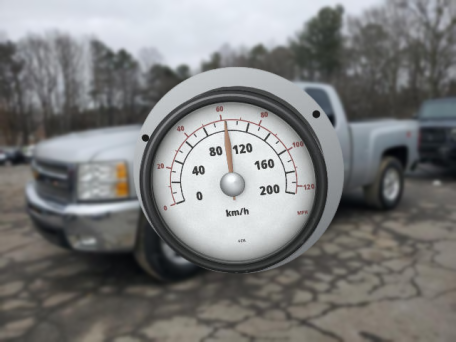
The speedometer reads 100 km/h
